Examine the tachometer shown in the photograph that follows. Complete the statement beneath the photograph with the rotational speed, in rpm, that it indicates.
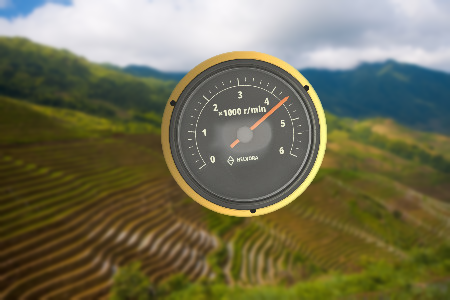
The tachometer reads 4400 rpm
